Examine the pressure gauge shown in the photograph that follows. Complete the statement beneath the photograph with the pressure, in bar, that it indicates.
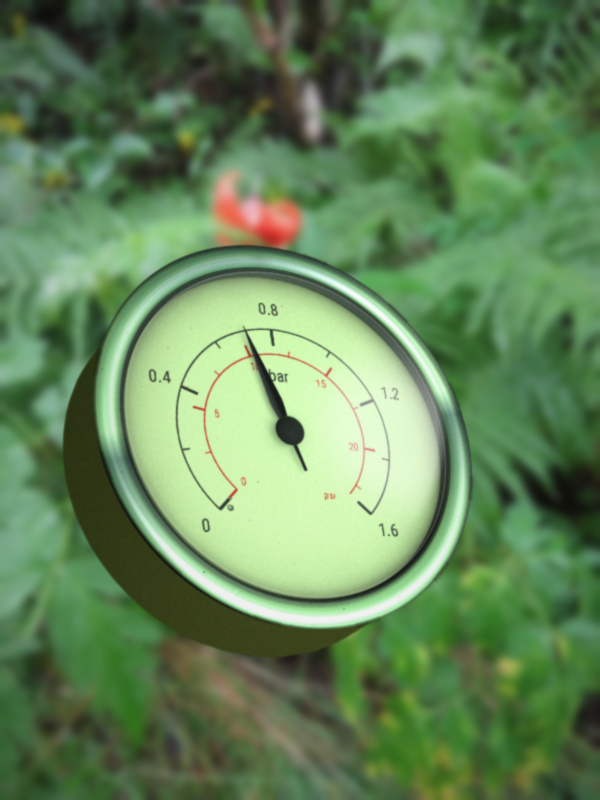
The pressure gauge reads 0.7 bar
